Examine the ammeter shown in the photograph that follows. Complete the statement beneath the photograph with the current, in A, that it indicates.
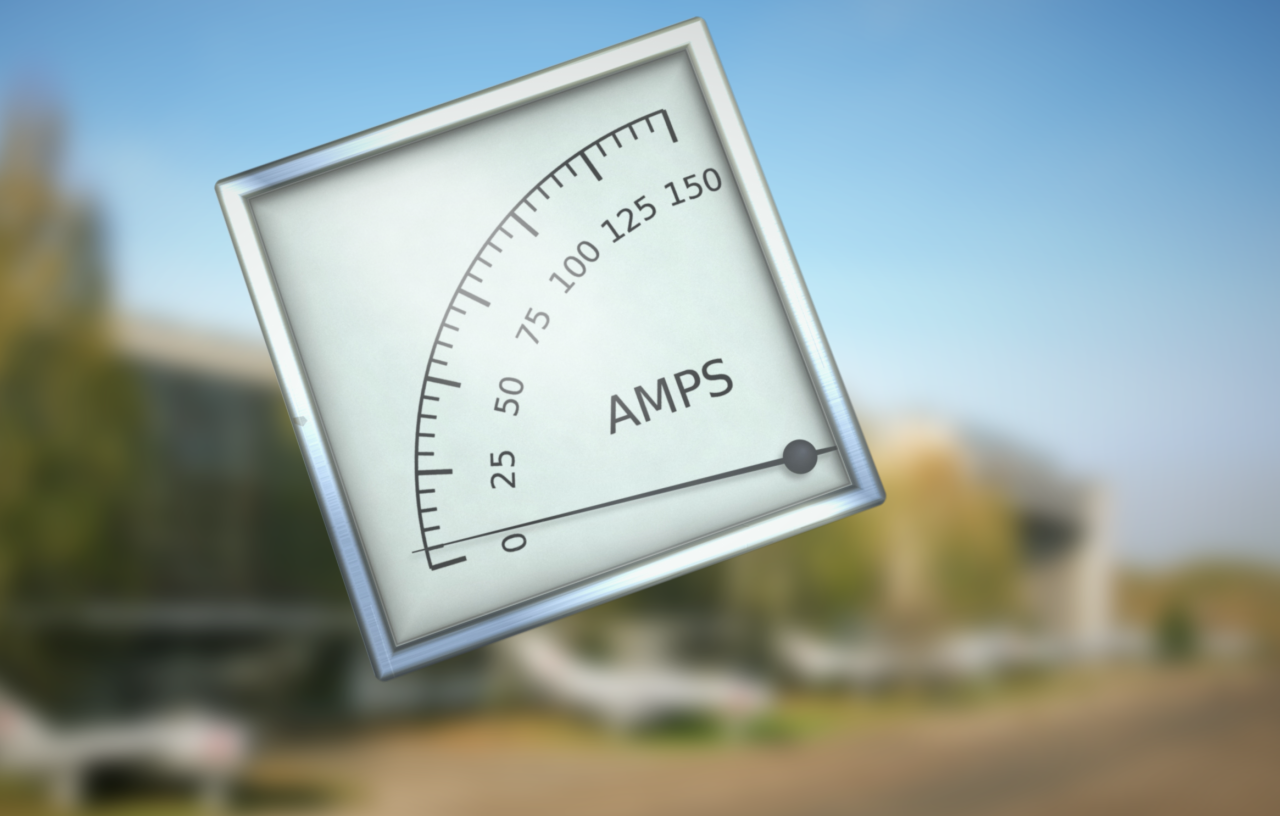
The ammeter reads 5 A
